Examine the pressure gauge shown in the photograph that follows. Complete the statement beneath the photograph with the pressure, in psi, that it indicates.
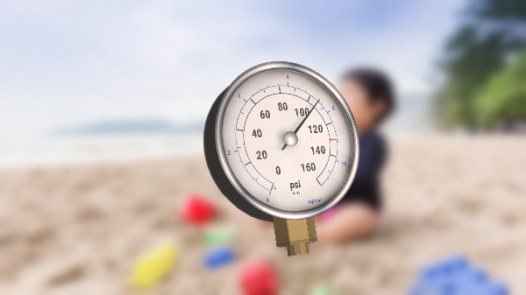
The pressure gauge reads 105 psi
